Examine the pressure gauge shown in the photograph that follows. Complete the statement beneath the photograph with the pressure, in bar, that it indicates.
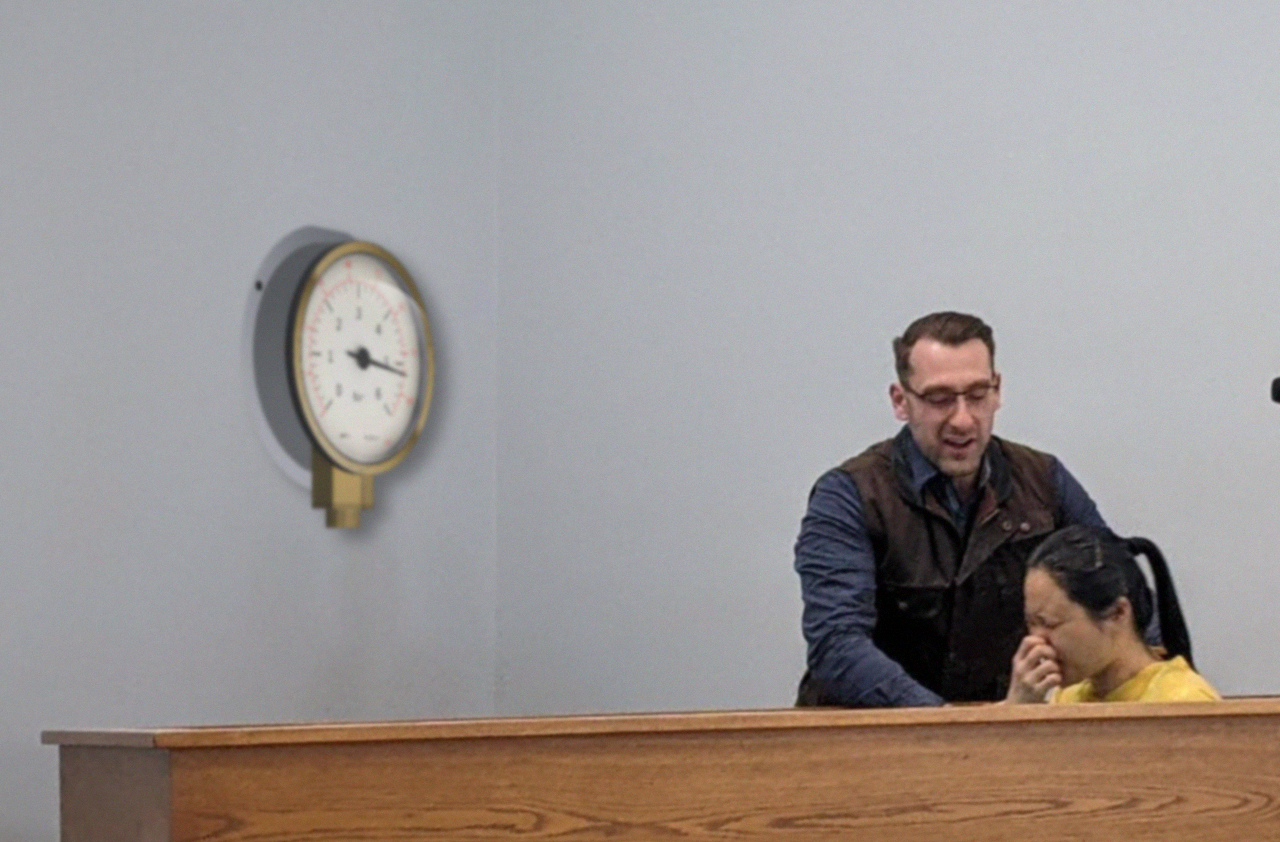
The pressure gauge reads 5.2 bar
